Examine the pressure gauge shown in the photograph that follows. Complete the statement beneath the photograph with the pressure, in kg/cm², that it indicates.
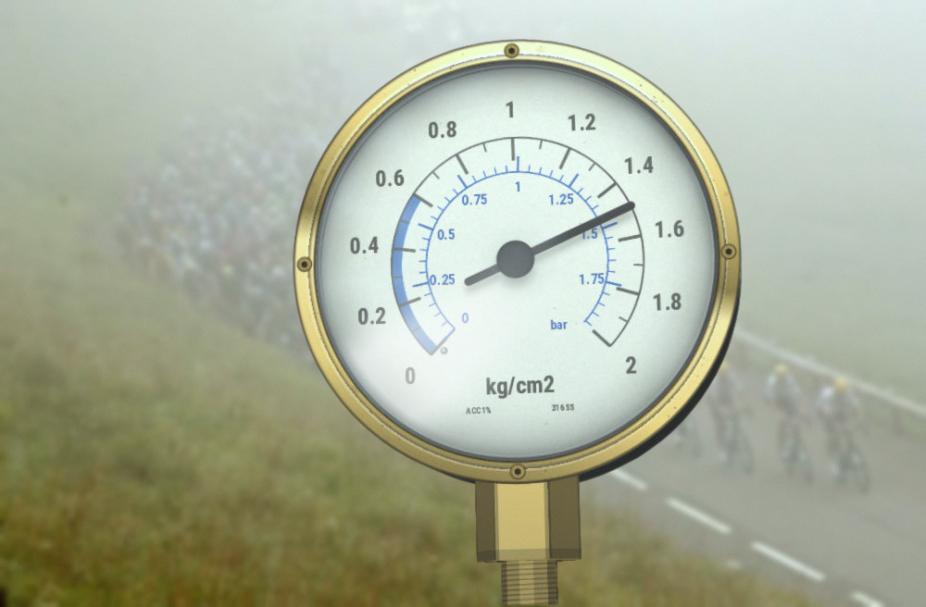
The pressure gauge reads 1.5 kg/cm²
